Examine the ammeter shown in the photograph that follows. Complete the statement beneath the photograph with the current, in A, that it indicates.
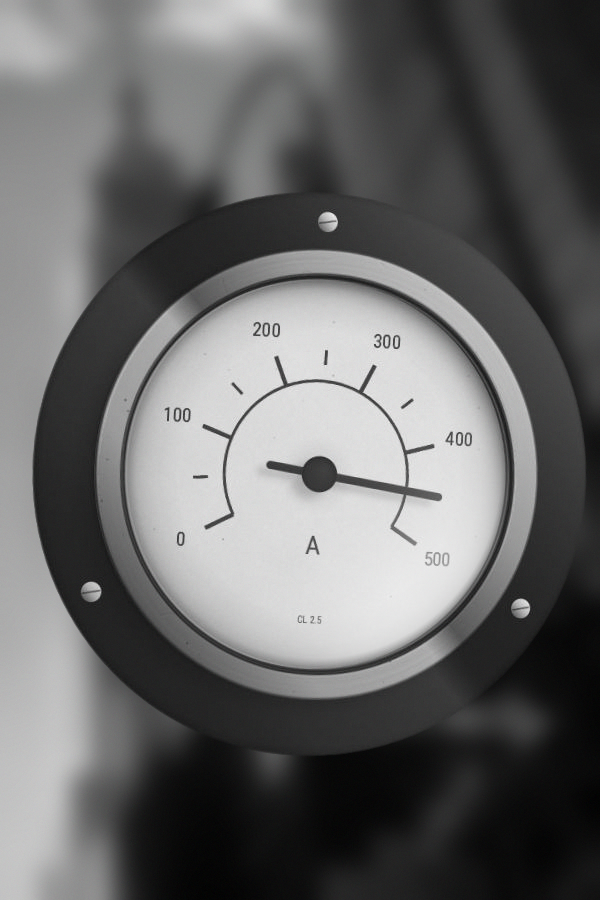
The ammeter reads 450 A
